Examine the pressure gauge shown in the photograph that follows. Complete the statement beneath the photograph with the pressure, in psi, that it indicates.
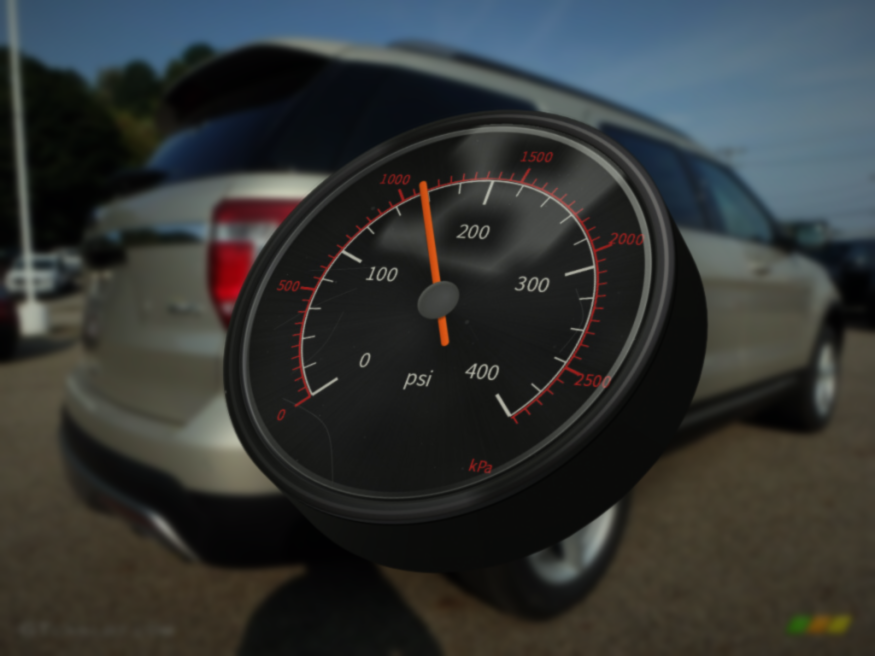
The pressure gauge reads 160 psi
